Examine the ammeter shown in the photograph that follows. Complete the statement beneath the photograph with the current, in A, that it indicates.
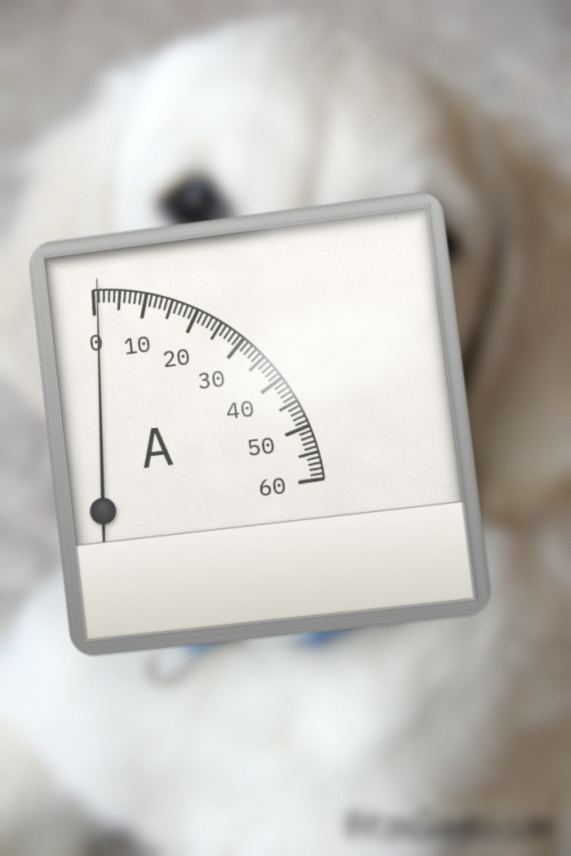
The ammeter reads 1 A
